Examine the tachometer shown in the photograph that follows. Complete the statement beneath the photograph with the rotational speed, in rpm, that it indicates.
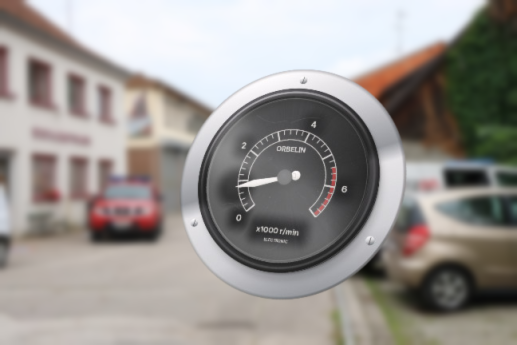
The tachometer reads 800 rpm
